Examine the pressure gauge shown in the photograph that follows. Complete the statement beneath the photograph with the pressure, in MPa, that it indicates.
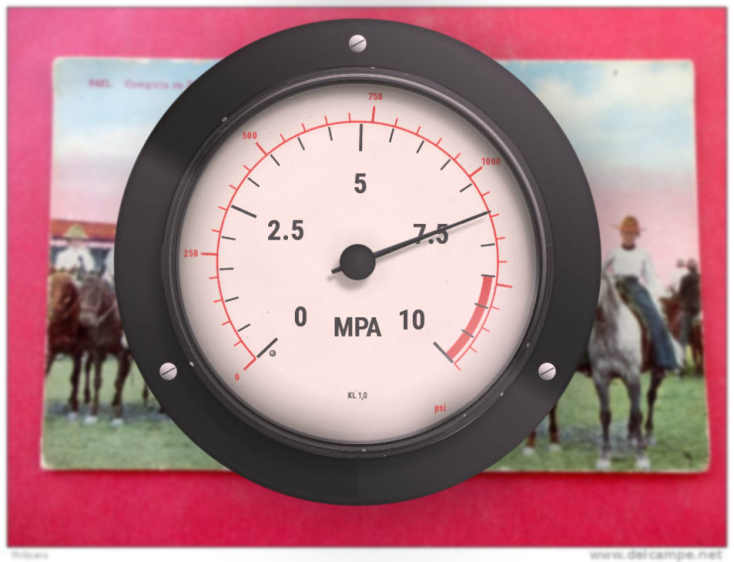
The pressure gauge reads 7.5 MPa
